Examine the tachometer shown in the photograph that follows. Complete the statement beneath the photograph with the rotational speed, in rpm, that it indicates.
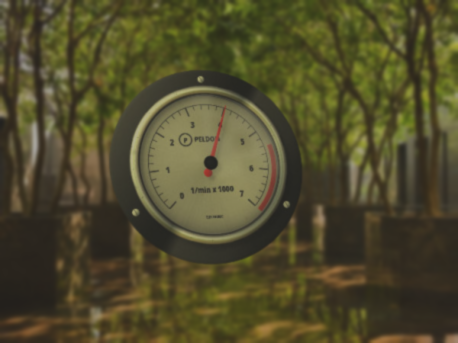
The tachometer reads 4000 rpm
